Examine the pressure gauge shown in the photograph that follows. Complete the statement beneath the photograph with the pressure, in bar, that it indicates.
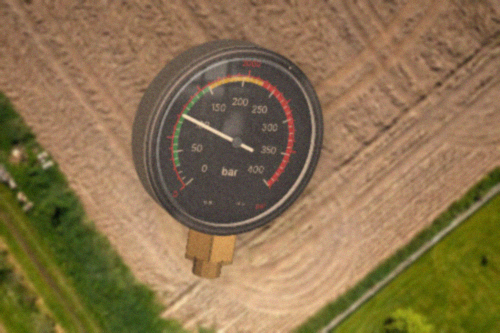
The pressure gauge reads 100 bar
